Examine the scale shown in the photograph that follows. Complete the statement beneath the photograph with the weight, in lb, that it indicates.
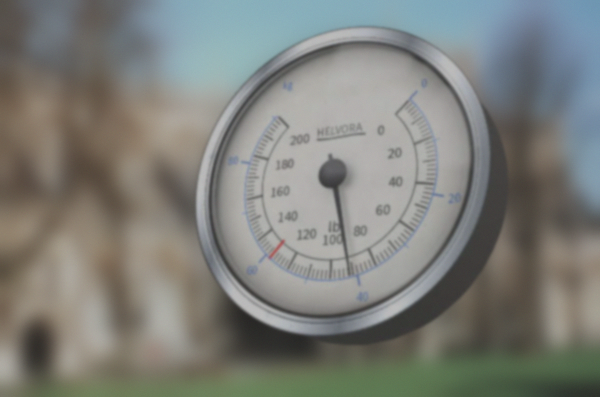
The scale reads 90 lb
